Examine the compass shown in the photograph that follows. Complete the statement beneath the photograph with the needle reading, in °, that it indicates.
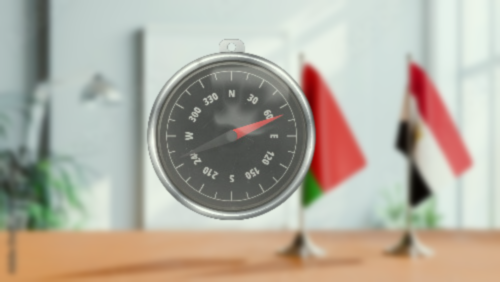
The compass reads 67.5 °
